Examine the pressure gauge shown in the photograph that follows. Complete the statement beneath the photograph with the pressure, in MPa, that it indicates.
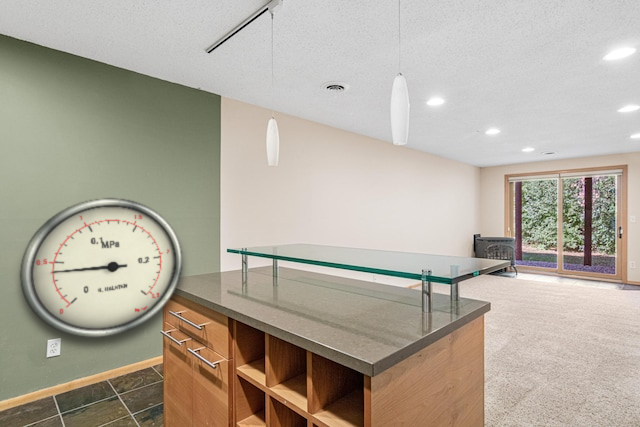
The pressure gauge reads 0.04 MPa
